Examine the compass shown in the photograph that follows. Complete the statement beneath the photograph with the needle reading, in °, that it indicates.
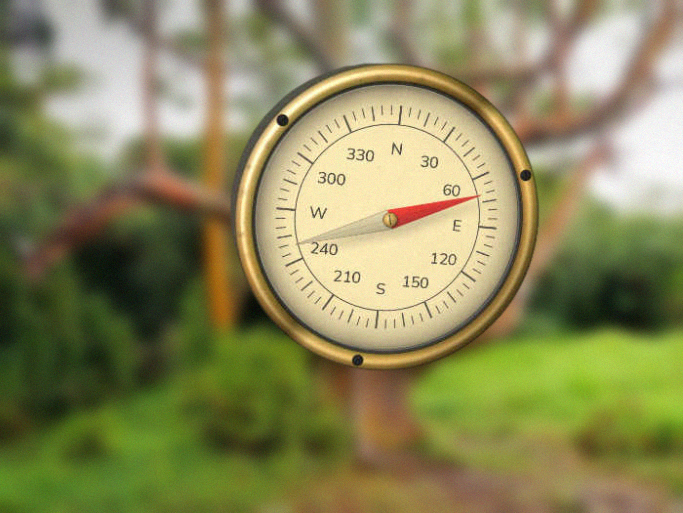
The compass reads 70 °
